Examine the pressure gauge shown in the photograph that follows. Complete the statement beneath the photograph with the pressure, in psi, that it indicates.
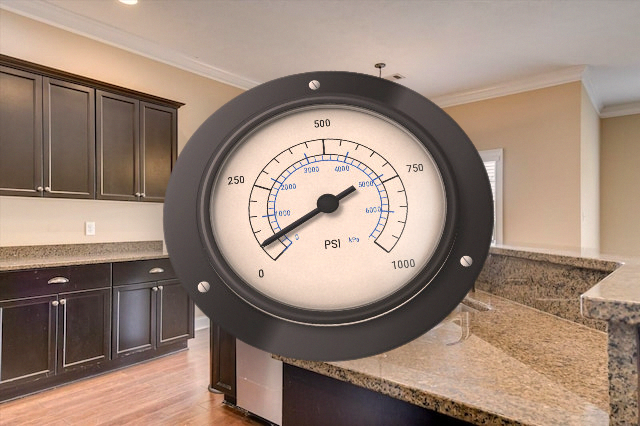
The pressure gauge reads 50 psi
